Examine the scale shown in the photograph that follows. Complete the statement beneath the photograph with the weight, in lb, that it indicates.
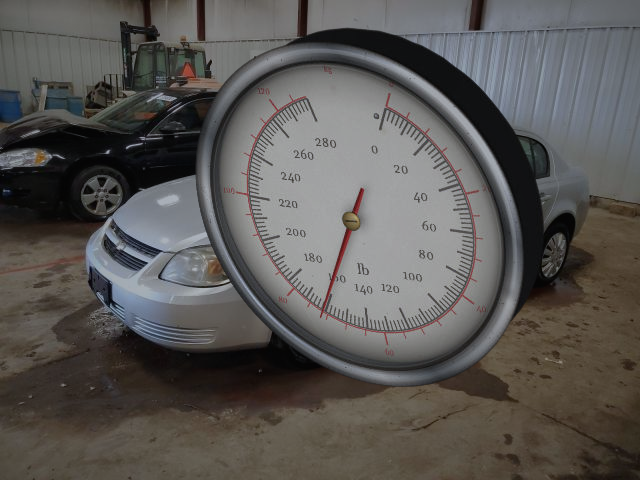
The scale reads 160 lb
